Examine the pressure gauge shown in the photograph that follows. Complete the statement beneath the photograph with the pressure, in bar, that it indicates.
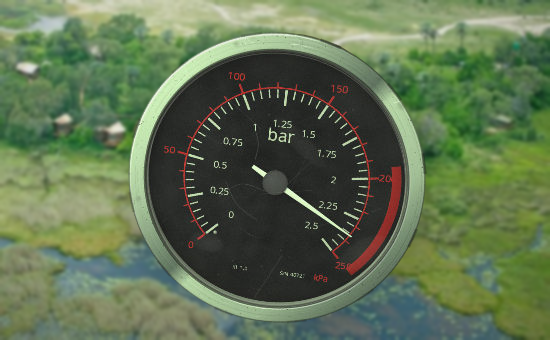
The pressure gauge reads 2.35 bar
